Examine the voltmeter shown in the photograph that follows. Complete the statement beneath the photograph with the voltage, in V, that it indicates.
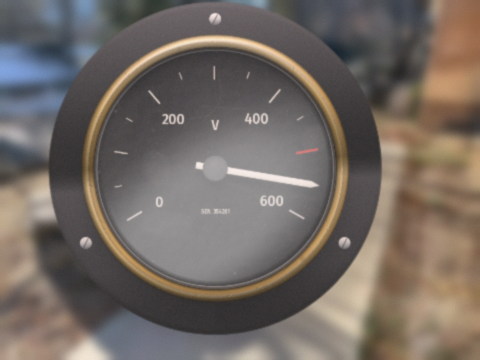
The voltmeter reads 550 V
